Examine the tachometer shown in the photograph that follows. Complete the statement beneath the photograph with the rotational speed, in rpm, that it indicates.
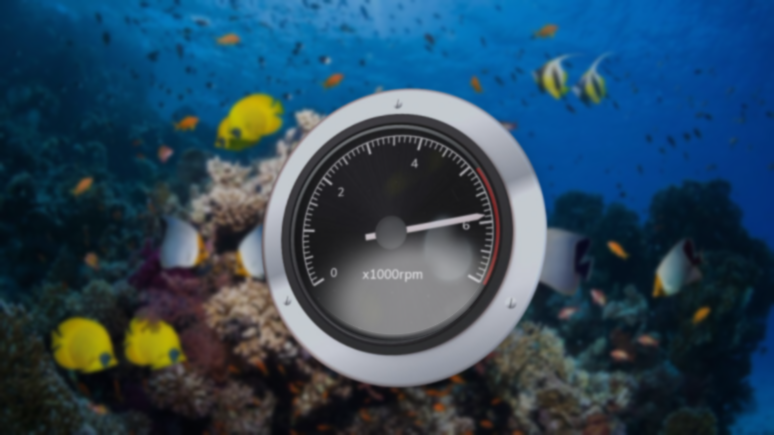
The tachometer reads 5900 rpm
